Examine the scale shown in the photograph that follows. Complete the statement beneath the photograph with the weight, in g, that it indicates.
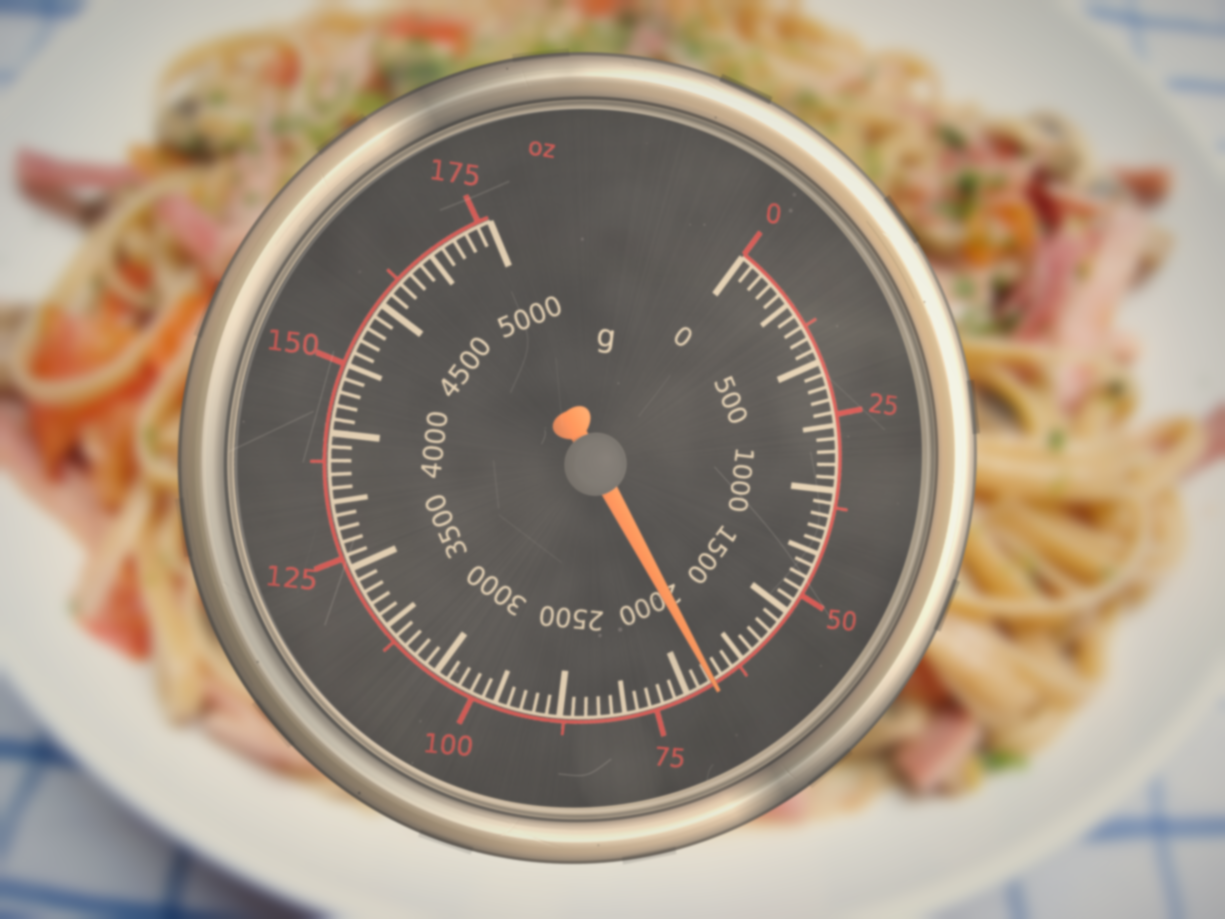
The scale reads 1900 g
